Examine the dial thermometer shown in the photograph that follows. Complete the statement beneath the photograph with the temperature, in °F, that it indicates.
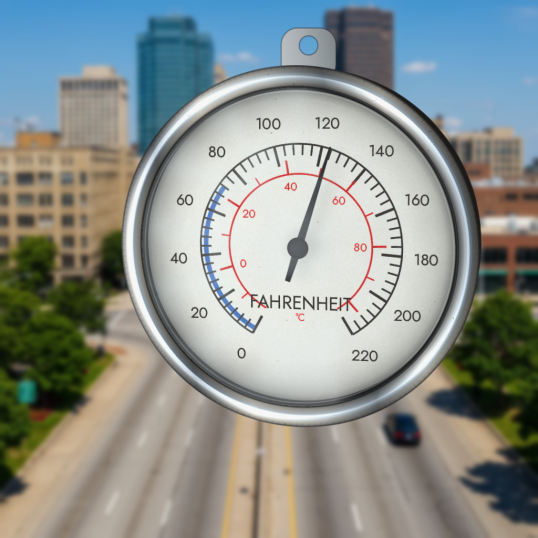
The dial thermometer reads 124 °F
